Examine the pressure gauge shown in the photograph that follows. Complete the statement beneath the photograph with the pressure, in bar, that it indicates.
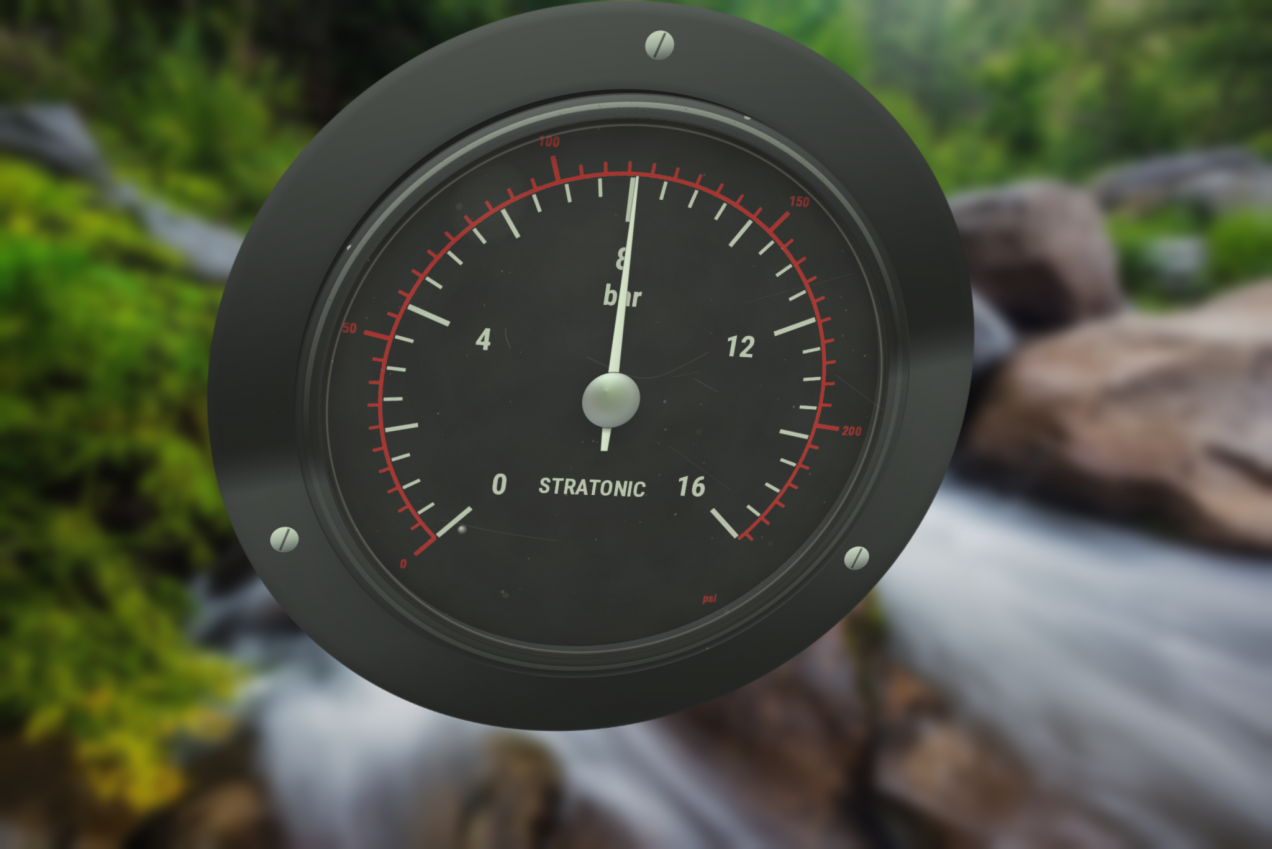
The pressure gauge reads 8 bar
